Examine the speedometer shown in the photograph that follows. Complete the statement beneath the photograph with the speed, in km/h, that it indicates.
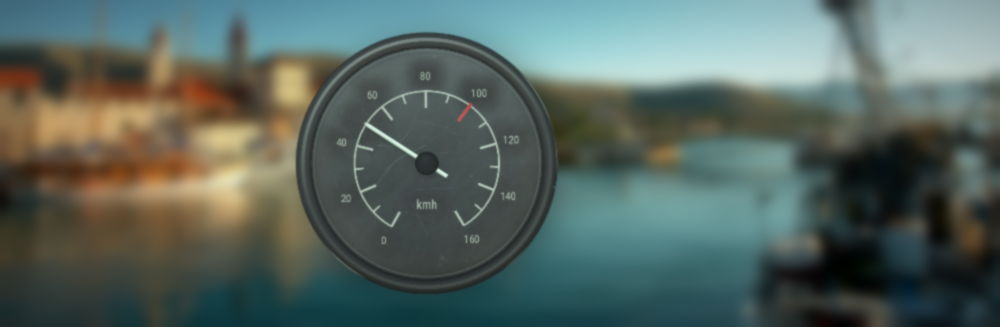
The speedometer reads 50 km/h
